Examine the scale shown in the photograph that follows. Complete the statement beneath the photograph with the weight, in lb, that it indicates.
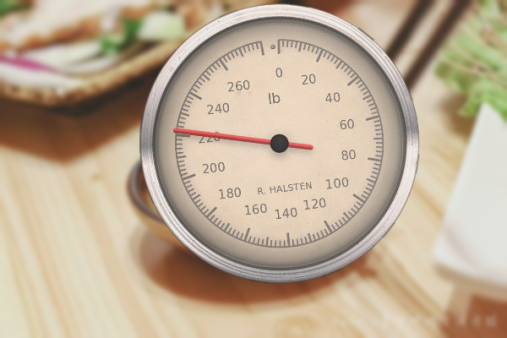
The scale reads 222 lb
